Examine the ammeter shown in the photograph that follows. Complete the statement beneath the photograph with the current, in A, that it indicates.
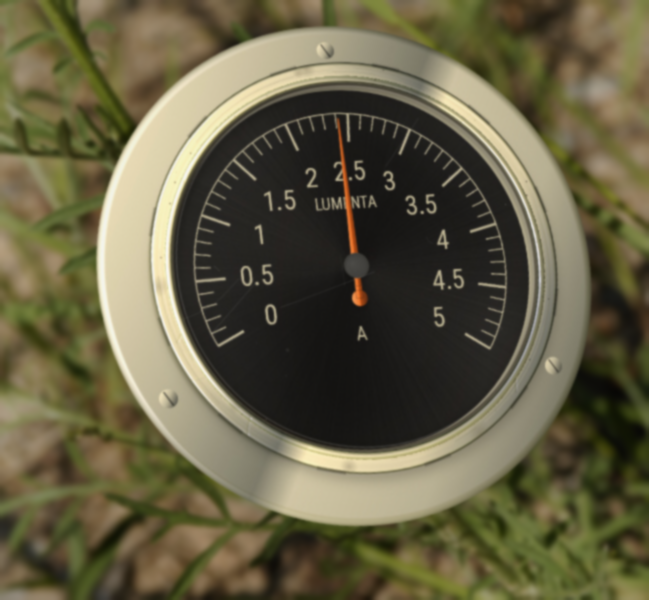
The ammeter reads 2.4 A
